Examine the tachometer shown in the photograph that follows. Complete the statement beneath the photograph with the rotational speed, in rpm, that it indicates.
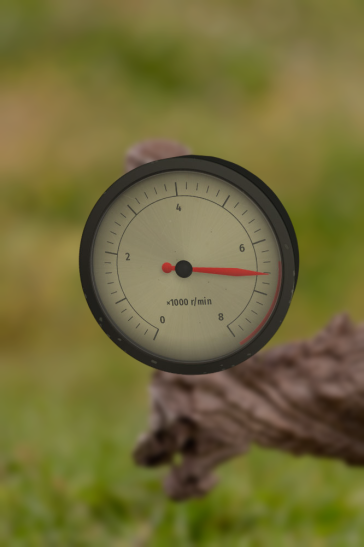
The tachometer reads 6600 rpm
